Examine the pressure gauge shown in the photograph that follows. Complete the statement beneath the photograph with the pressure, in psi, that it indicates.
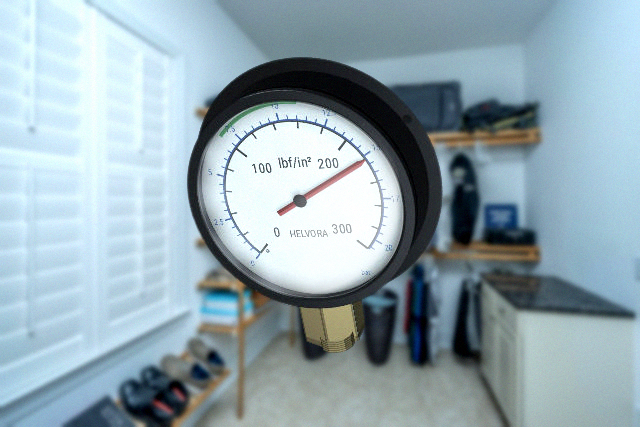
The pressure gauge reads 220 psi
